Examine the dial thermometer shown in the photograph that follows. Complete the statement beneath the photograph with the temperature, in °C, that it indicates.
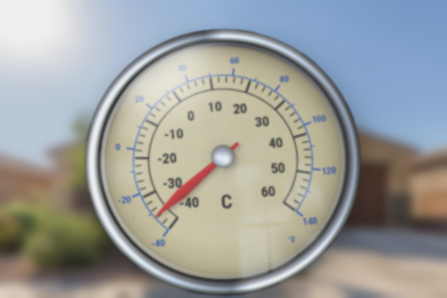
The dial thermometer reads -36 °C
